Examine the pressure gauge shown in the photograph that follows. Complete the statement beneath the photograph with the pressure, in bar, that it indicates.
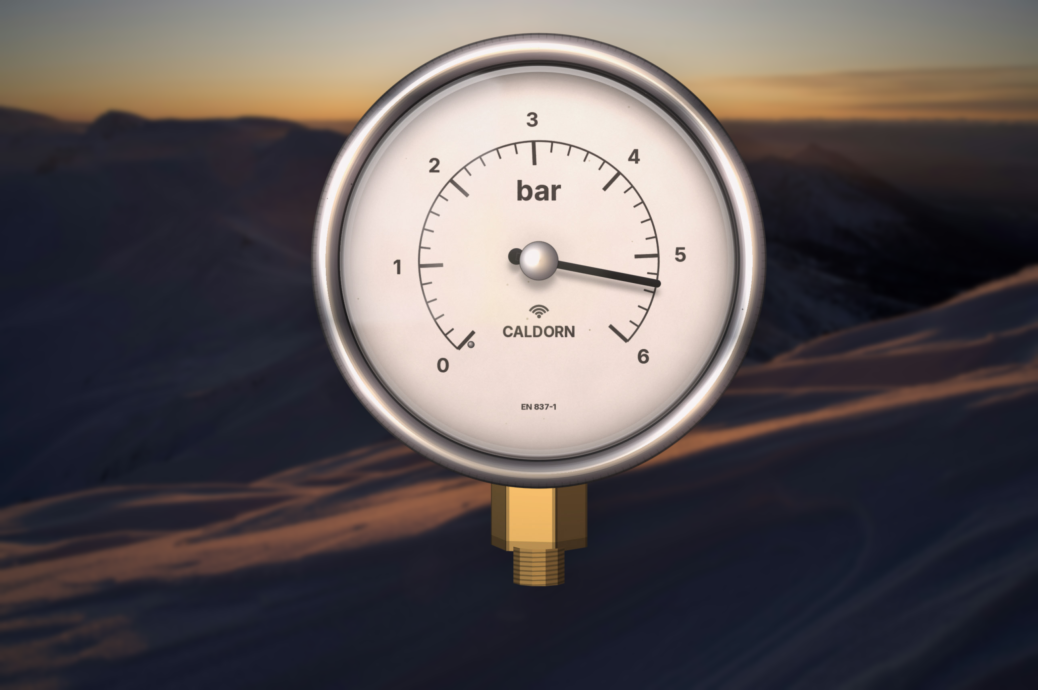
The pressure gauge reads 5.3 bar
